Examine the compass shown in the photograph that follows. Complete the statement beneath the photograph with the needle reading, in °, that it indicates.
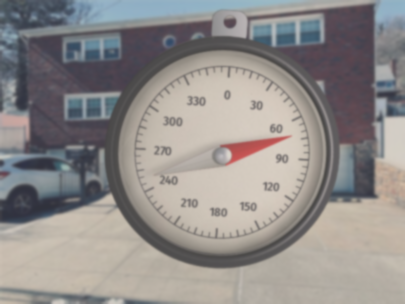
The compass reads 70 °
